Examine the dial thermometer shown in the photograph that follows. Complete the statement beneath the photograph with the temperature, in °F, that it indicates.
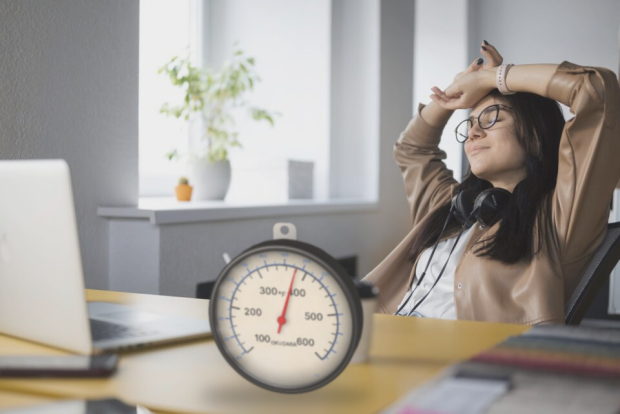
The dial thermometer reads 380 °F
